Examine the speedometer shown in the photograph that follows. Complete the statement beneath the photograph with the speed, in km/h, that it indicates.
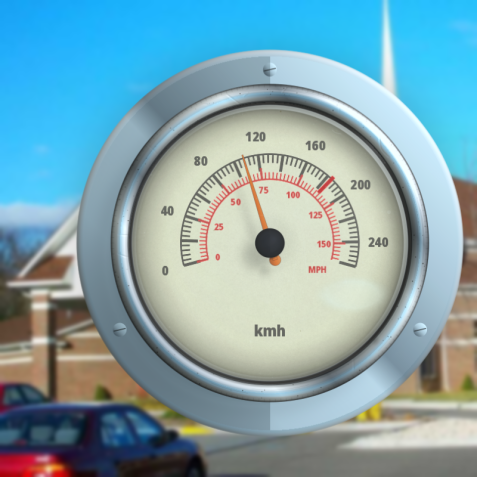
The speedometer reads 108 km/h
